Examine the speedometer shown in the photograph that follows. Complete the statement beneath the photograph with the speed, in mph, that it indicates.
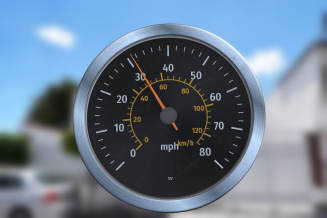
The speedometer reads 31 mph
